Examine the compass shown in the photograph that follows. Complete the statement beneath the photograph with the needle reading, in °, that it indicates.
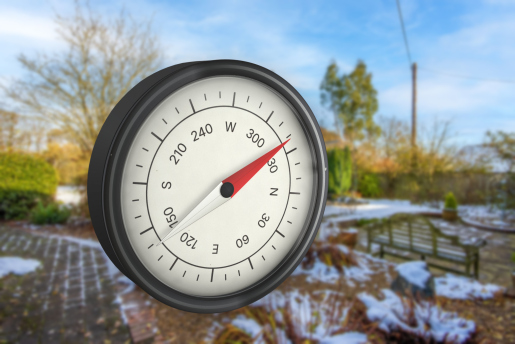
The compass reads 320 °
